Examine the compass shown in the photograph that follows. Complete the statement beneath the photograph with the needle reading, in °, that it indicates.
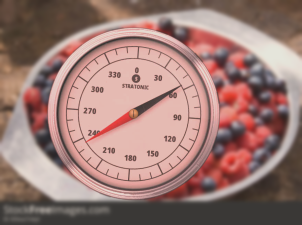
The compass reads 235 °
